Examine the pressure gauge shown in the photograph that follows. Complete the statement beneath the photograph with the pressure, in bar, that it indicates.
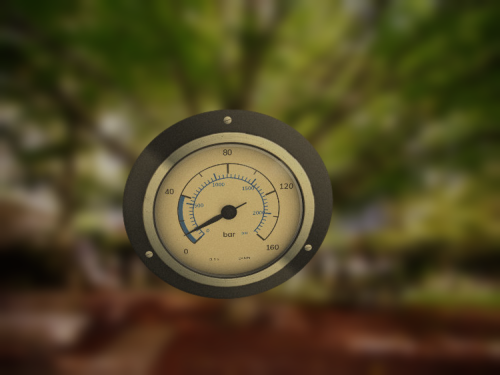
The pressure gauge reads 10 bar
